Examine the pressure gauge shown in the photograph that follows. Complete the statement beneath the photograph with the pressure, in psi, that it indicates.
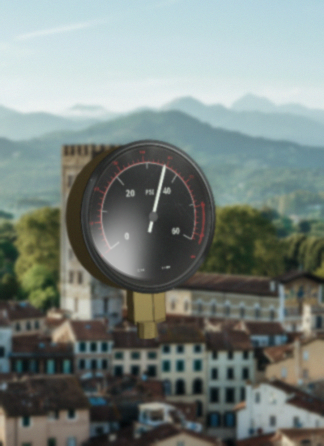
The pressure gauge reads 35 psi
